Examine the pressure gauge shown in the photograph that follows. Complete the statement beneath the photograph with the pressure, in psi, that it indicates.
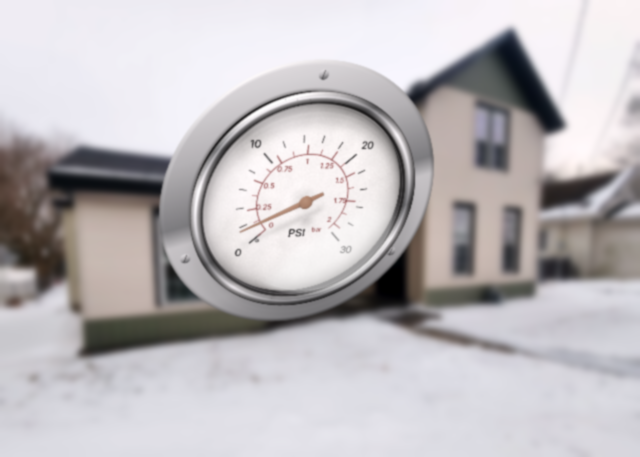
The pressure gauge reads 2 psi
